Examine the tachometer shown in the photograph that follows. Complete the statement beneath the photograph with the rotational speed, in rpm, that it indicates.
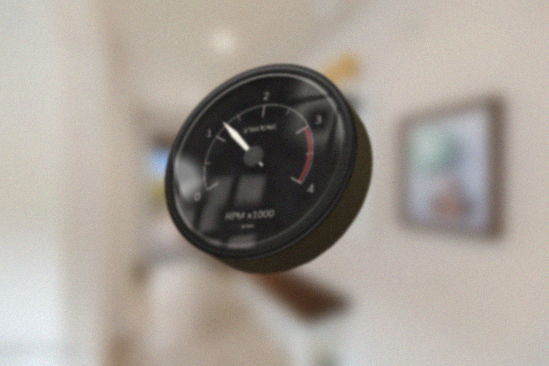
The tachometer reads 1250 rpm
